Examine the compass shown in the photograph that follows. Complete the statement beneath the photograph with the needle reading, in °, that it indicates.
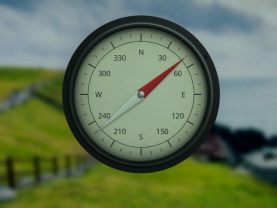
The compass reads 50 °
